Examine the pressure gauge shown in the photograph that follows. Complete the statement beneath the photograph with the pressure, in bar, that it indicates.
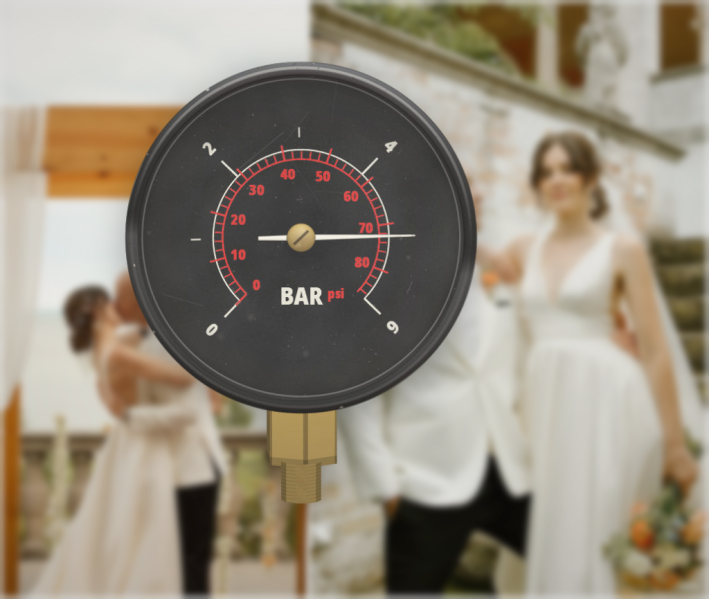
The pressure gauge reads 5 bar
